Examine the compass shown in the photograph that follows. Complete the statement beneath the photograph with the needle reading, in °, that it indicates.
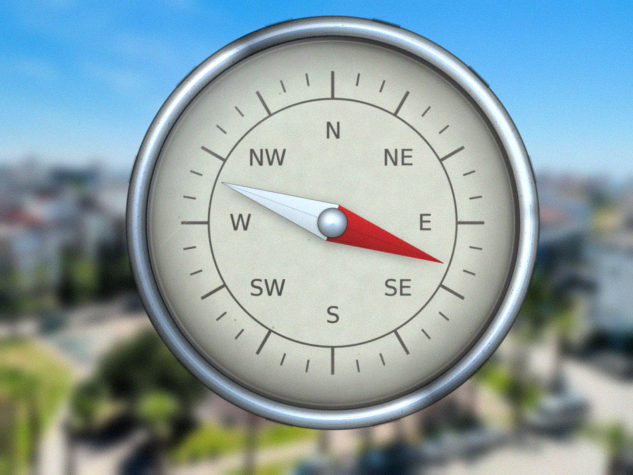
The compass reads 110 °
